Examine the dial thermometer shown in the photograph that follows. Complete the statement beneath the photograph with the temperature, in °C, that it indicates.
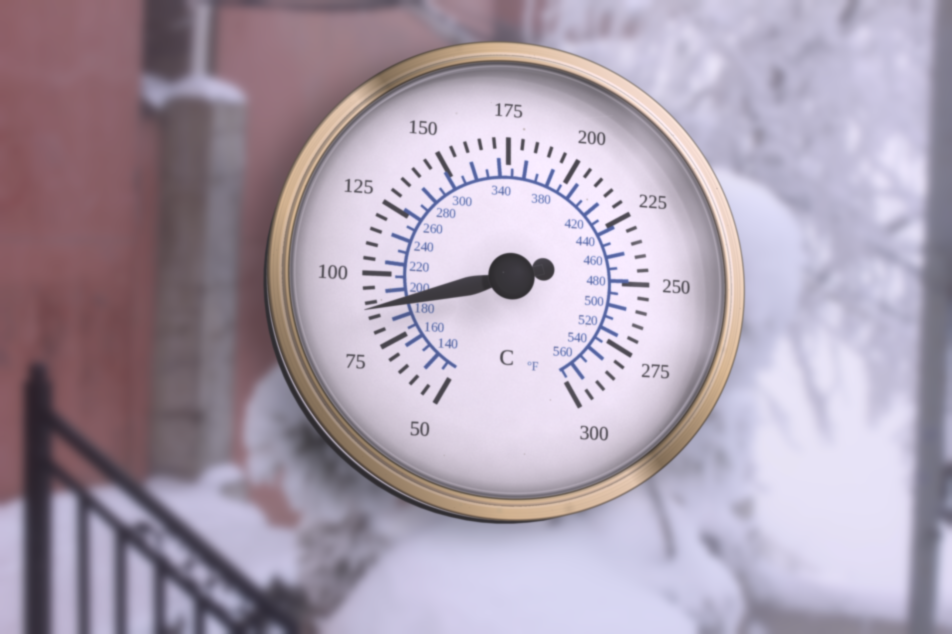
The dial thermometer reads 87.5 °C
